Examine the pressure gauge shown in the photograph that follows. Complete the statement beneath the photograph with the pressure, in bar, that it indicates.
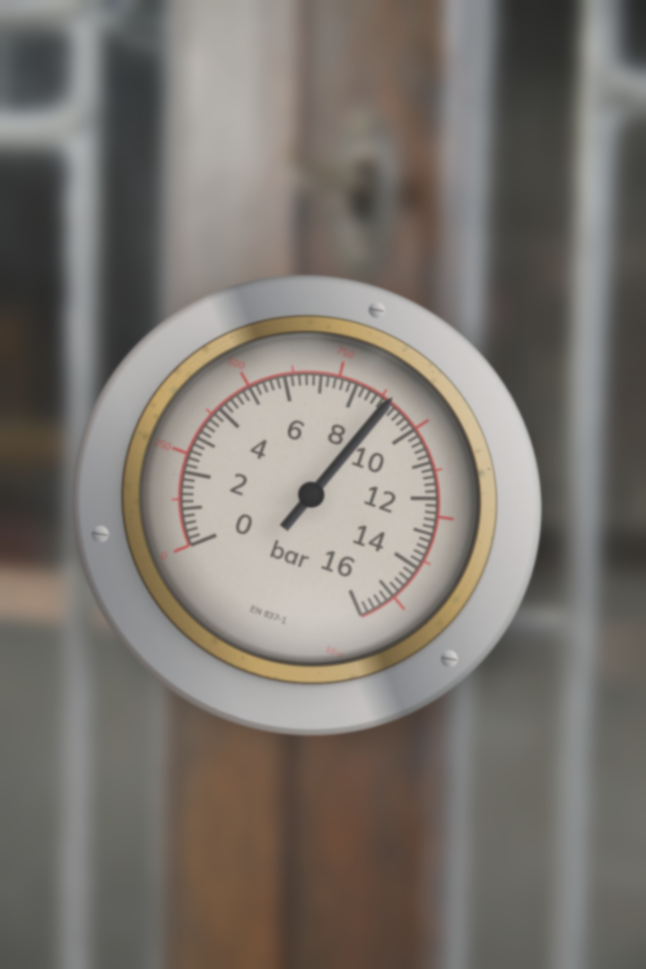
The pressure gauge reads 9 bar
